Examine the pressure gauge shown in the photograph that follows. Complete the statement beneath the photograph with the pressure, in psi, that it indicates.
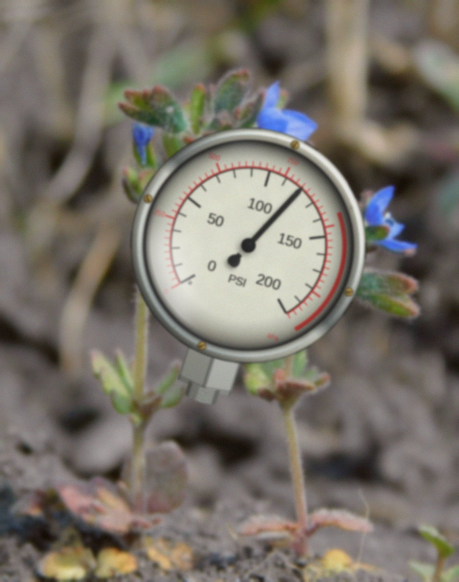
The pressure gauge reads 120 psi
